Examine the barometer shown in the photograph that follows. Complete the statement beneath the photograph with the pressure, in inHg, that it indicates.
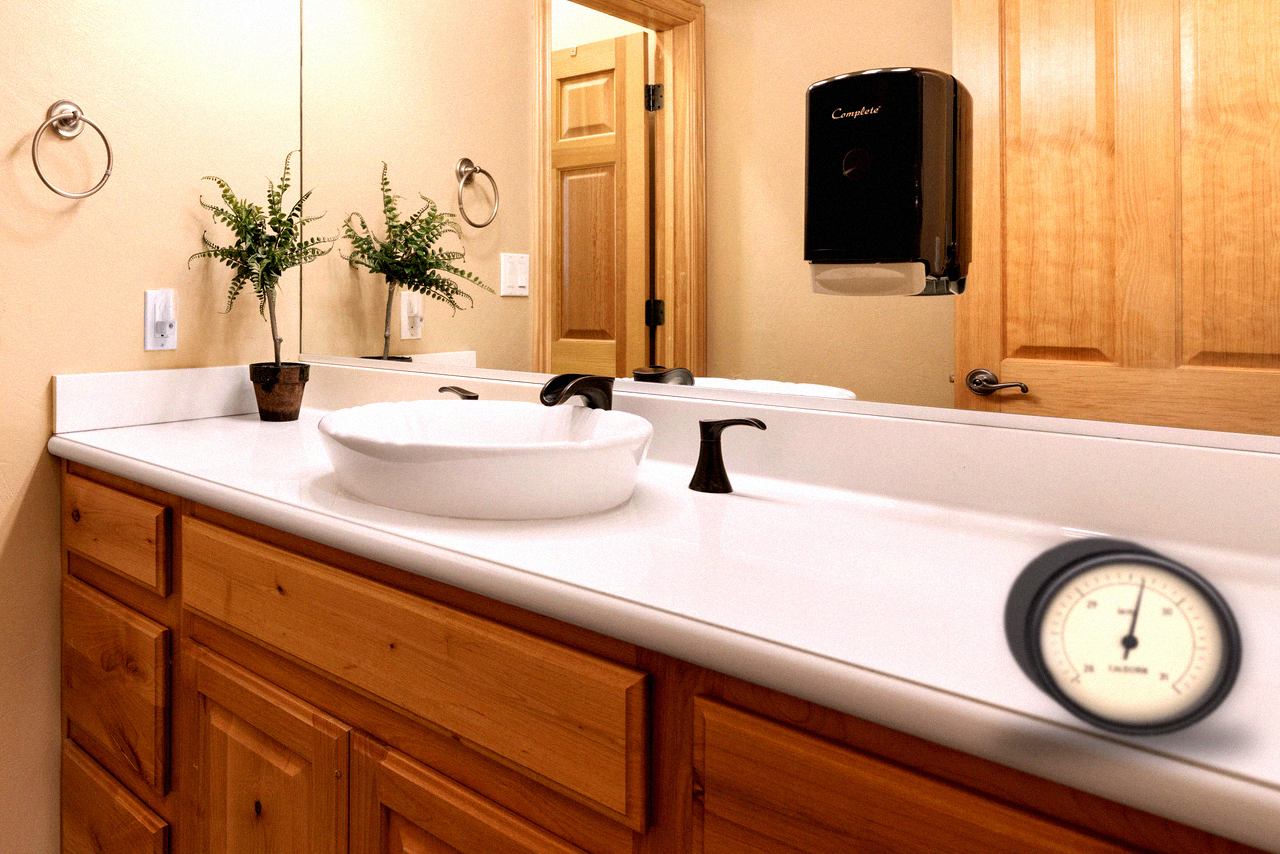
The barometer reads 29.6 inHg
